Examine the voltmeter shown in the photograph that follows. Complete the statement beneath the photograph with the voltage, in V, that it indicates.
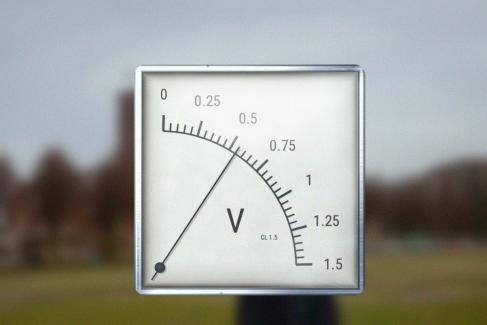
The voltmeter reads 0.55 V
